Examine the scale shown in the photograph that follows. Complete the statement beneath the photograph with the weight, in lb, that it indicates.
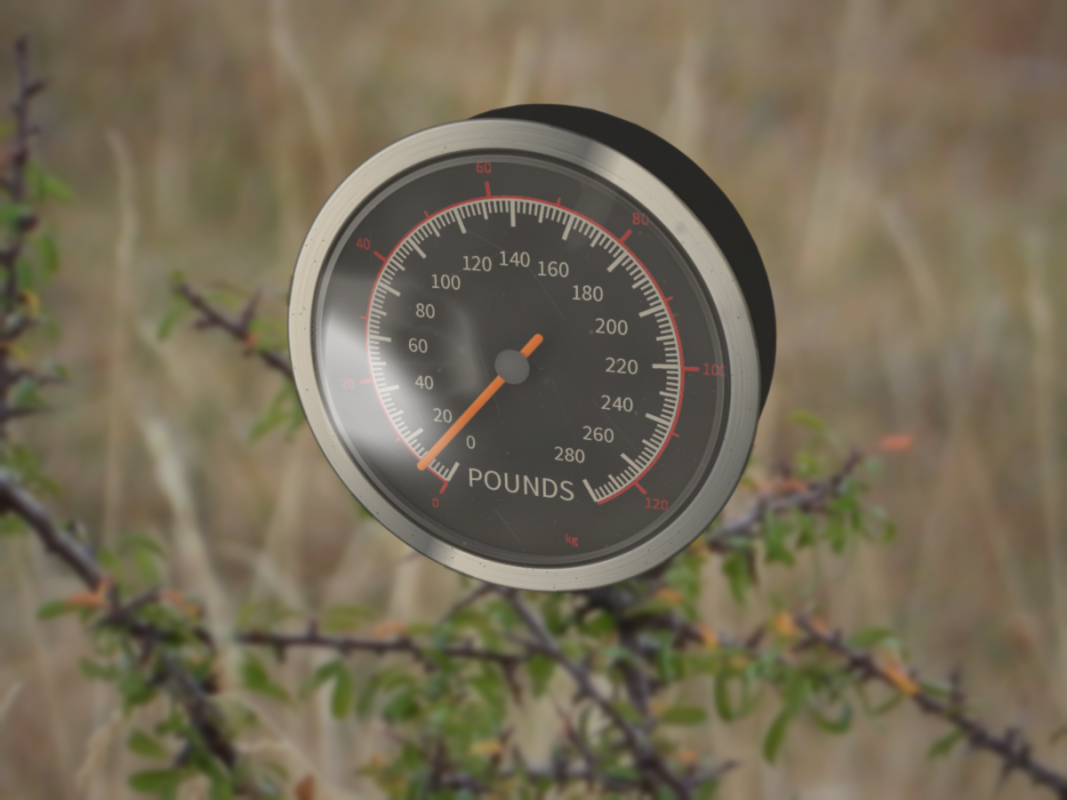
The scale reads 10 lb
